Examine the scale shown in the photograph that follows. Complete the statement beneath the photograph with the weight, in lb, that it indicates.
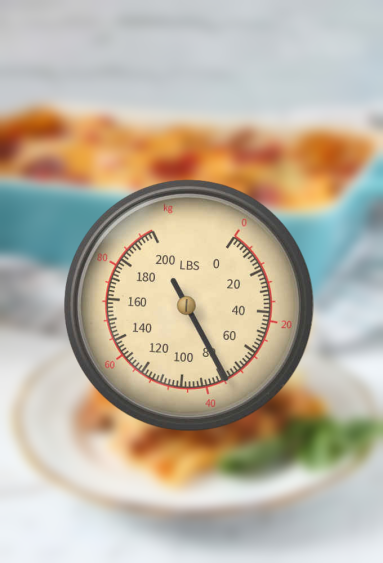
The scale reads 78 lb
